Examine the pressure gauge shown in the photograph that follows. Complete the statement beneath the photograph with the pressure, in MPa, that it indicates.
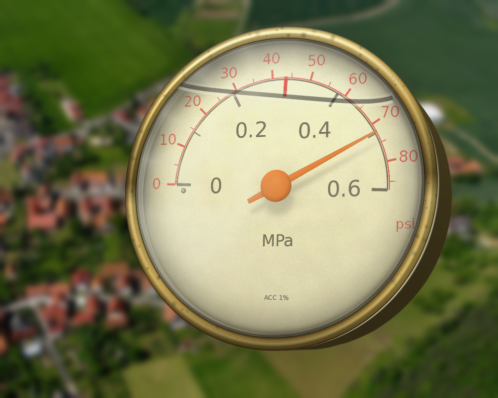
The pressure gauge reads 0.5 MPa
